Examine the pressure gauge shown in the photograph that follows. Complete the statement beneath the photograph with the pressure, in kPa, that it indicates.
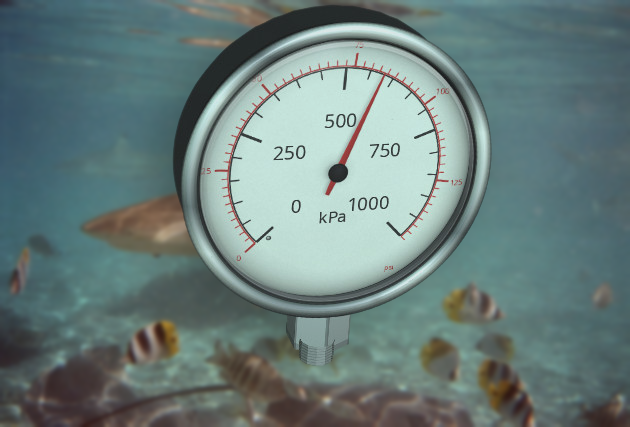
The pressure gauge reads 575 kPa
